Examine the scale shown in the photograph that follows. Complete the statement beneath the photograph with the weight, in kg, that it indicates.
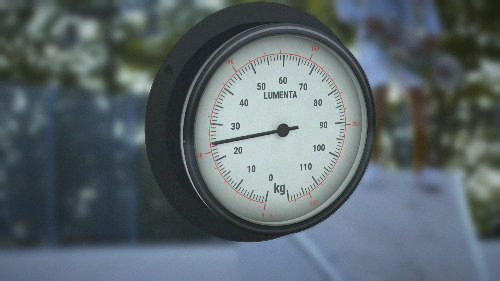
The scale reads 25 kg
